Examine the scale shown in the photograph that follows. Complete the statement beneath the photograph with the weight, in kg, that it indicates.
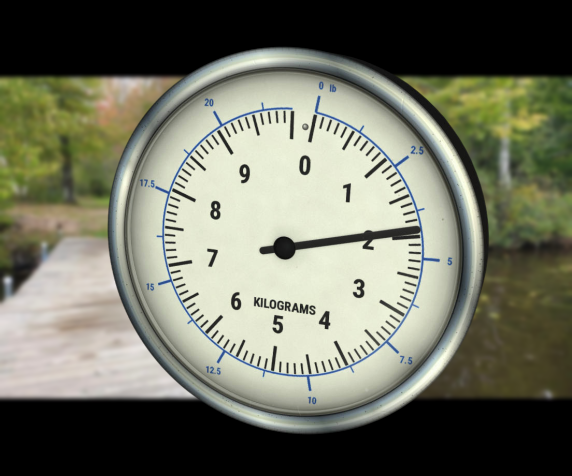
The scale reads 1.9 kg
